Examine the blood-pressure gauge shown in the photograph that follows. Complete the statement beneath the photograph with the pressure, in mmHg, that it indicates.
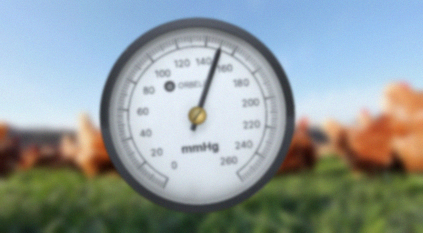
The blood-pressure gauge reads 150 mmHg
